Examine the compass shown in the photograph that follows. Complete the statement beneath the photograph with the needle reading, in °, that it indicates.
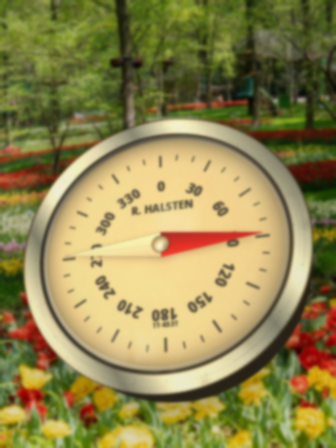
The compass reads 90 °
